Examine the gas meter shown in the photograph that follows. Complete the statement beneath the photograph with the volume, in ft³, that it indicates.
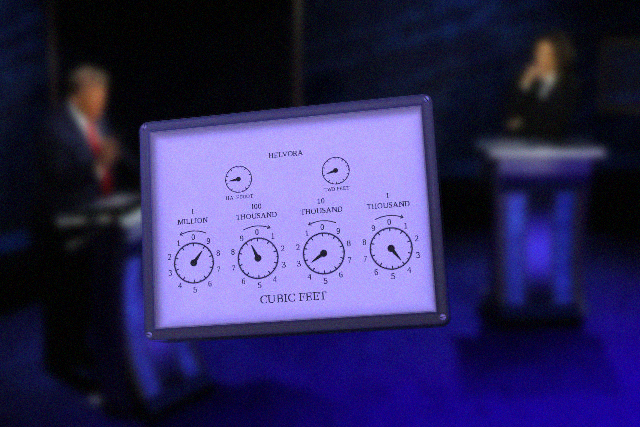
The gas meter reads 893400 ft³
